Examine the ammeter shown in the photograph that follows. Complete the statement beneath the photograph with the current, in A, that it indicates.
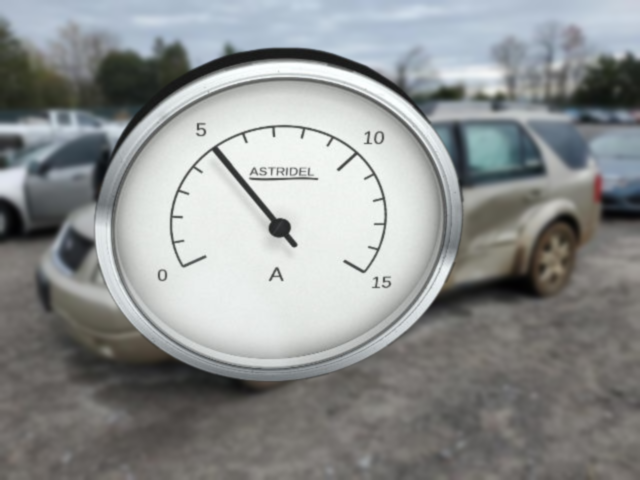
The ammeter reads 5 A
